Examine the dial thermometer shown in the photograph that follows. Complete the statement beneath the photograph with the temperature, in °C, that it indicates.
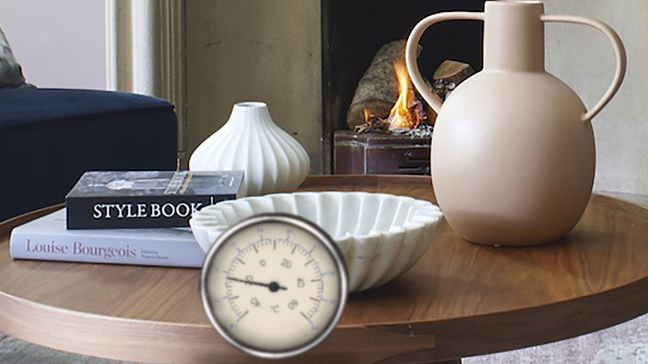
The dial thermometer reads -20 °C
